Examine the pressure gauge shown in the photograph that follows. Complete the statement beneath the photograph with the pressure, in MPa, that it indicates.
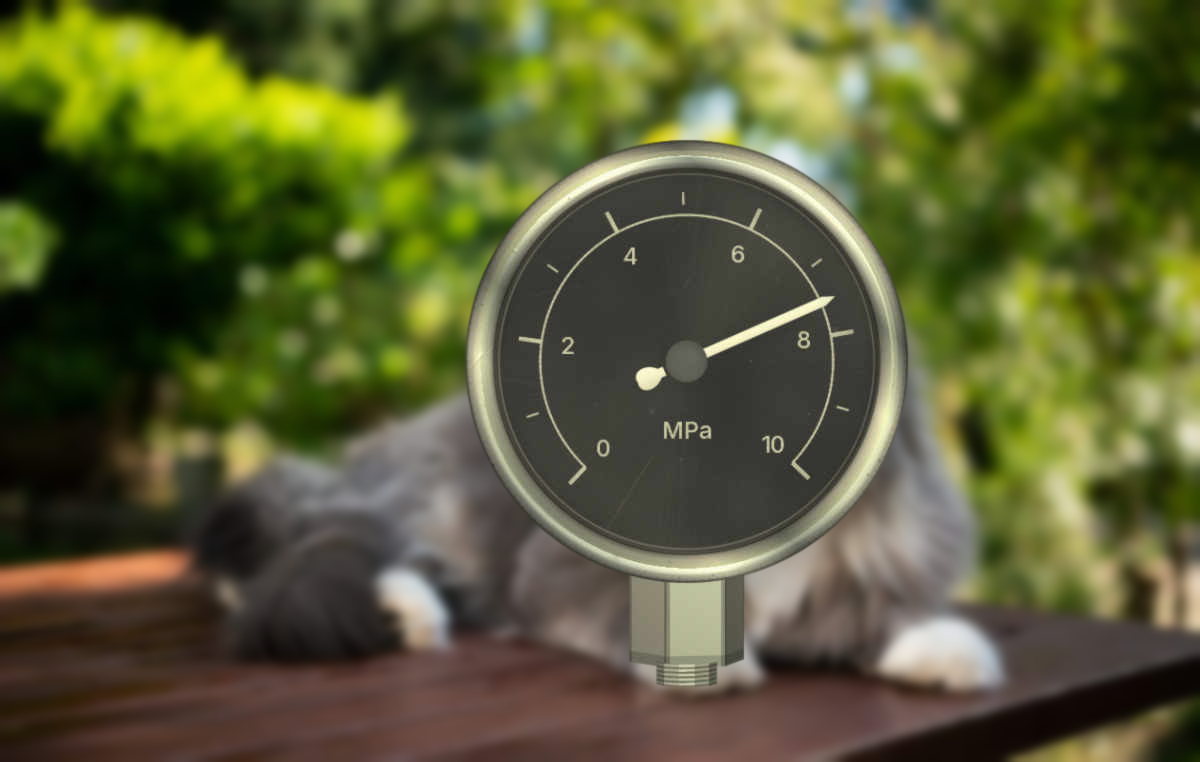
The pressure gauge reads 7.5 MPa
